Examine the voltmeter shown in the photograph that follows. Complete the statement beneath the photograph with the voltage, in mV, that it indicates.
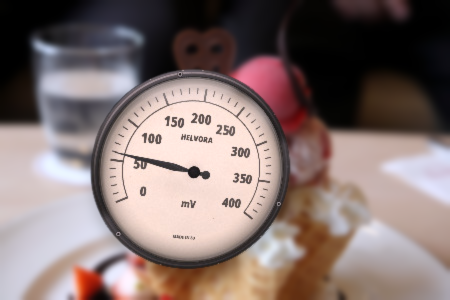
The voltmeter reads 60 mV
